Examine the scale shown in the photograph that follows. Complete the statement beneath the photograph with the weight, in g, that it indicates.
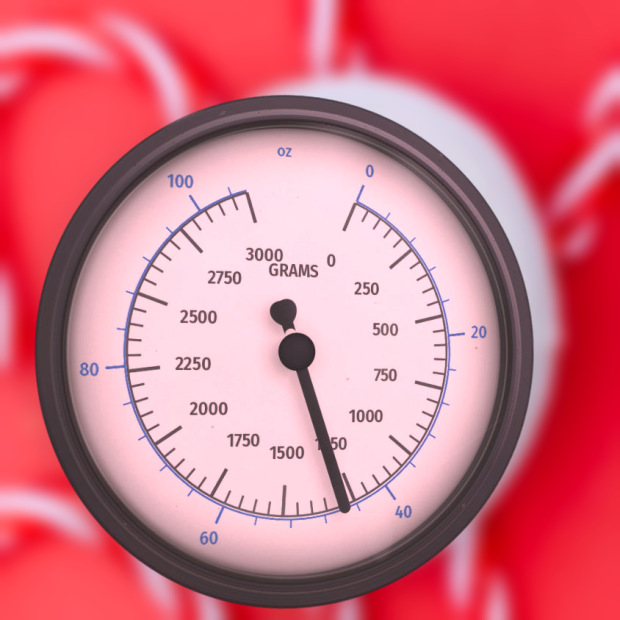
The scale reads 1300 g
